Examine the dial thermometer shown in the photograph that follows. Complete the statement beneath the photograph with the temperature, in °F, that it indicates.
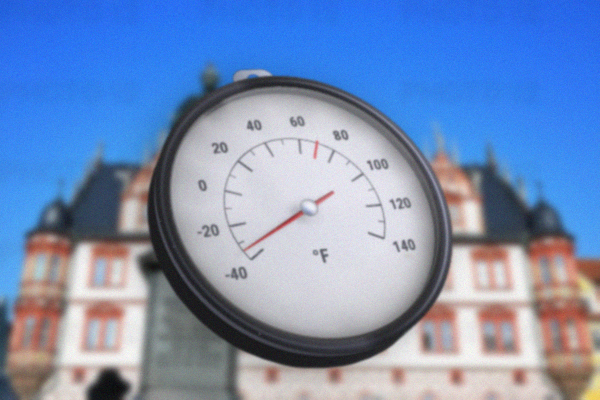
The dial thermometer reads -35 °F
